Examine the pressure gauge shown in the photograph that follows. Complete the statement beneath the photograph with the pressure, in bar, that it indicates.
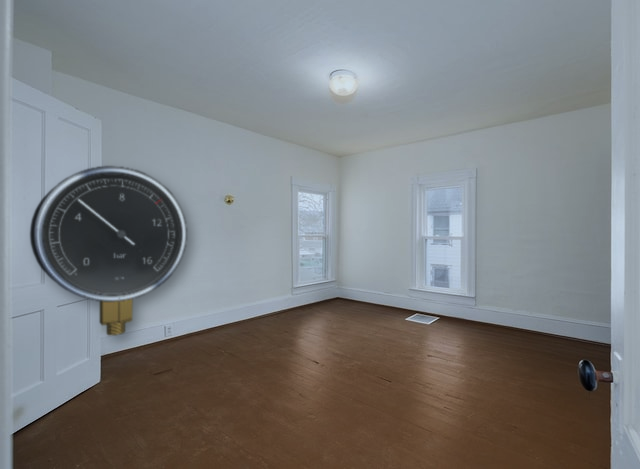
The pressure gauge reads 5 bar
